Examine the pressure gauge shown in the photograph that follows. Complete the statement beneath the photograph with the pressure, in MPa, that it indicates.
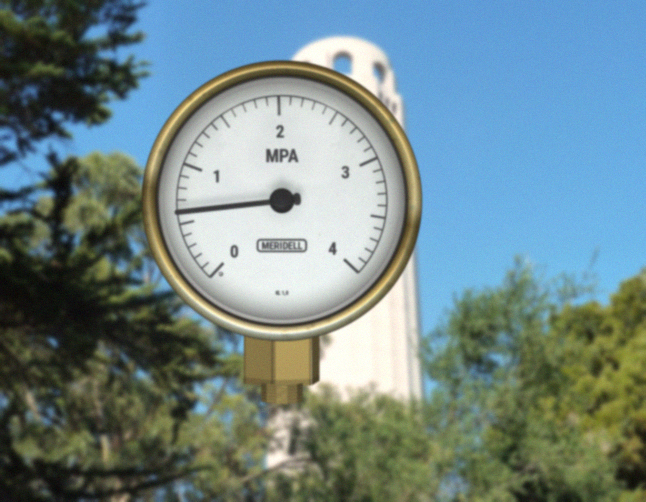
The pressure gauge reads 0.6 MPa
